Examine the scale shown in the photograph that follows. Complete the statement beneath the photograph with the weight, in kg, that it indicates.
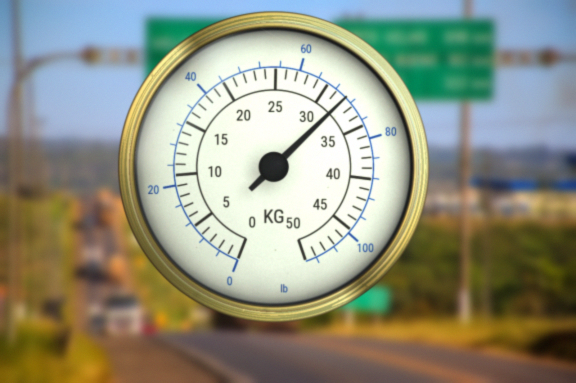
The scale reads 32 kg
